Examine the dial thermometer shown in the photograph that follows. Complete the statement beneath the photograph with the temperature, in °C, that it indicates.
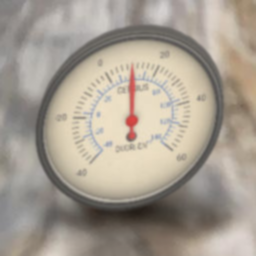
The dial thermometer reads 10 °C
